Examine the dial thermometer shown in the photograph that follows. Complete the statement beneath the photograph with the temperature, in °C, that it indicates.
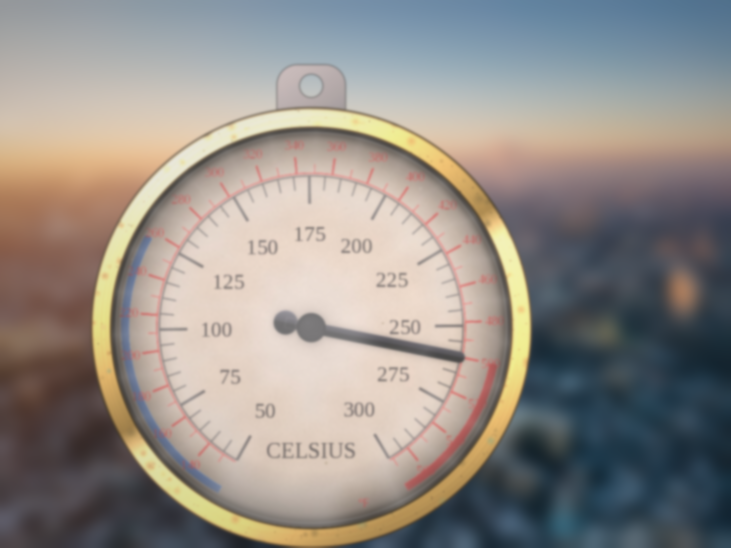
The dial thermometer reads 260 °C
